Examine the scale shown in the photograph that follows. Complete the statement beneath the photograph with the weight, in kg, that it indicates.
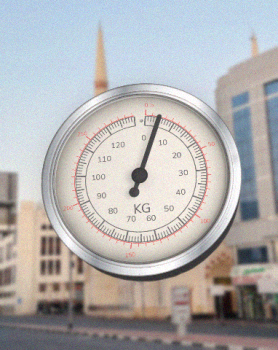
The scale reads 5 kg
